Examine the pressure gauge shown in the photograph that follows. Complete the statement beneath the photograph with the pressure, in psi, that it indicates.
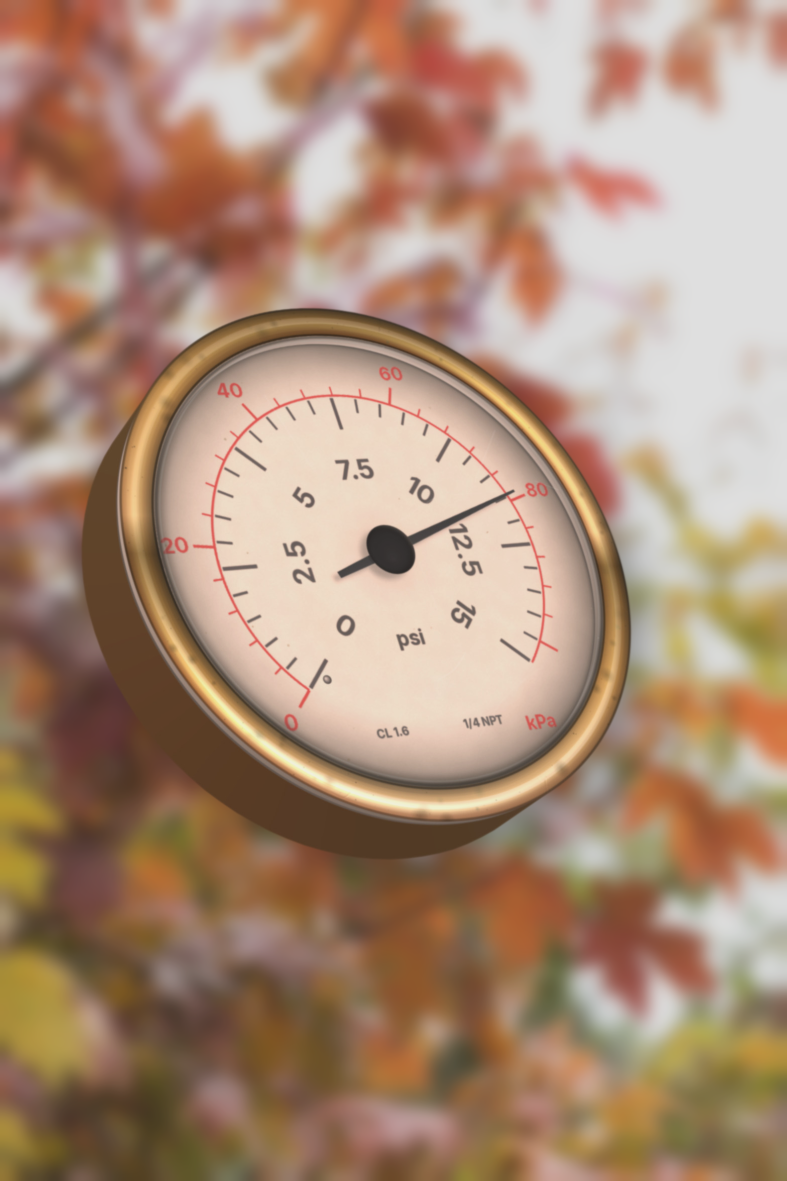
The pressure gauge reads 11.5 psi
